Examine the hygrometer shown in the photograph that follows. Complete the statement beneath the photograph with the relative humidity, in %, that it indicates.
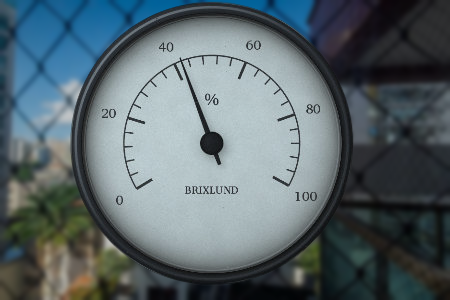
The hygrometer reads 42 %
